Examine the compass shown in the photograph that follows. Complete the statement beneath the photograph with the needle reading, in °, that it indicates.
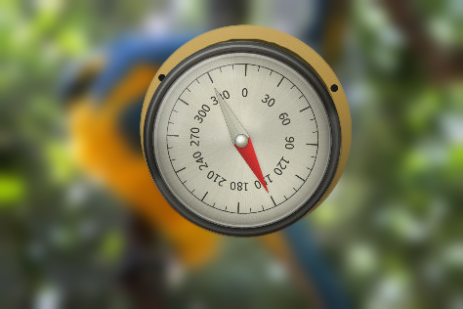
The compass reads 150 °
